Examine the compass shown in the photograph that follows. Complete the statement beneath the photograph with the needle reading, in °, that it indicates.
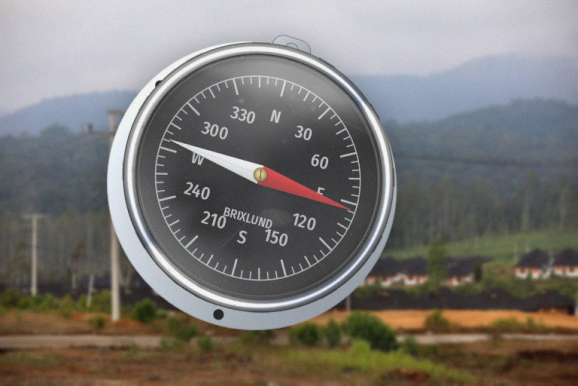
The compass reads 95 °
